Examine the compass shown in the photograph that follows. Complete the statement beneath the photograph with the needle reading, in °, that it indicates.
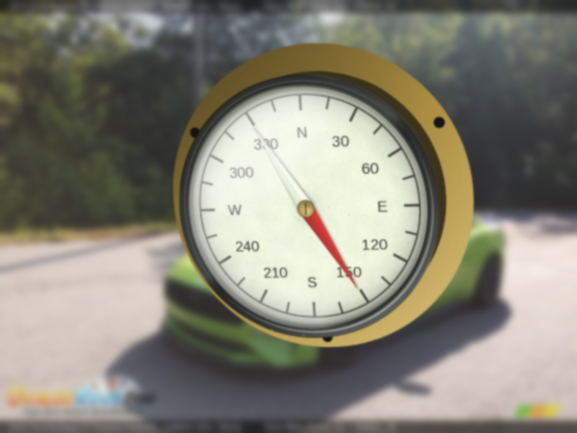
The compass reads 150 °
